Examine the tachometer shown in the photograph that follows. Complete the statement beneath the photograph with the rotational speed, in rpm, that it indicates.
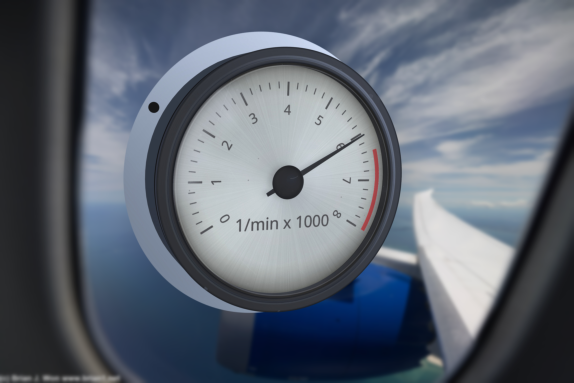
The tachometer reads 6000 rpm
